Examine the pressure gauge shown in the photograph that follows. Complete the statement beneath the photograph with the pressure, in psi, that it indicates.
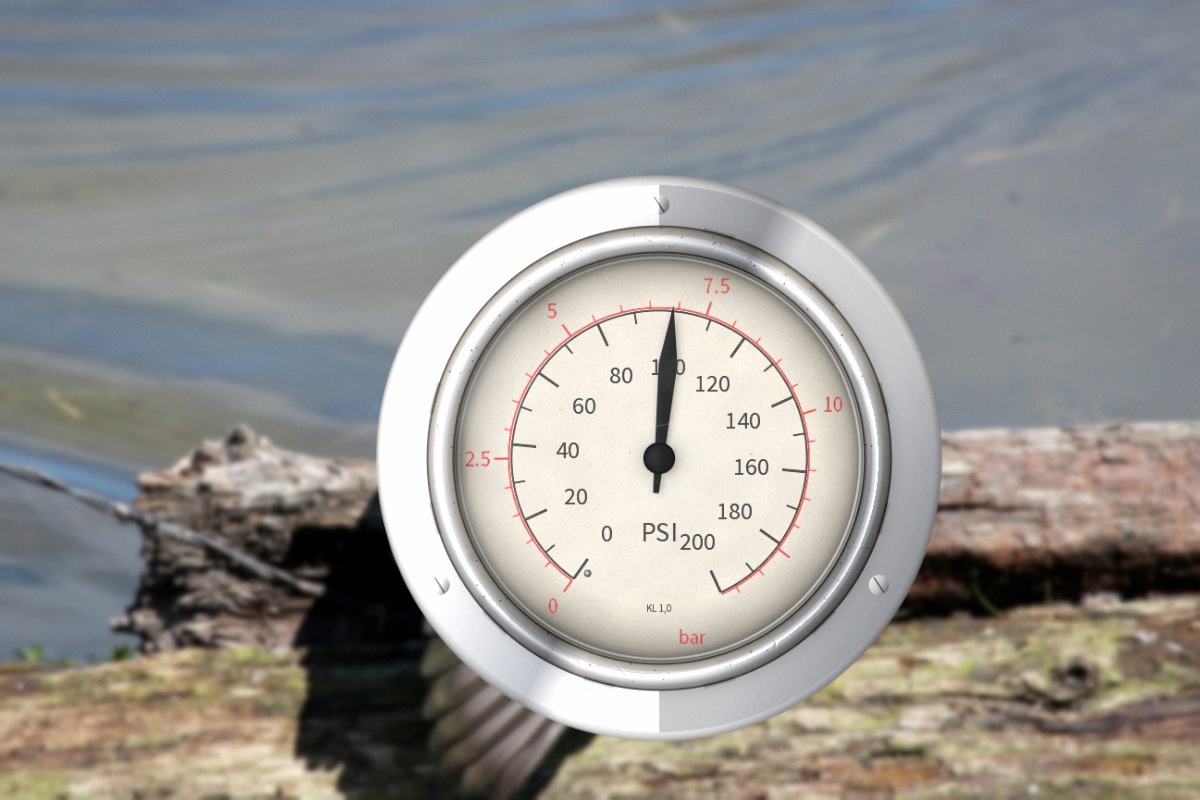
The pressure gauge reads 100 psi
